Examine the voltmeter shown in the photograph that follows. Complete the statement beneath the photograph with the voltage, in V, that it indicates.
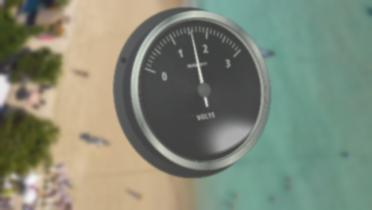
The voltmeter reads 1.5 V
